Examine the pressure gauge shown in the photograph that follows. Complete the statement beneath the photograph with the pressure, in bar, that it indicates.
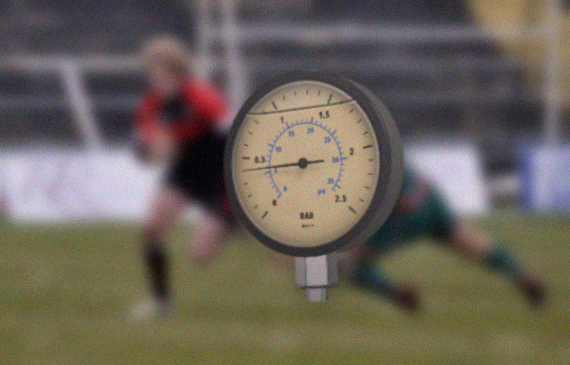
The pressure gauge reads 0.4 bar
